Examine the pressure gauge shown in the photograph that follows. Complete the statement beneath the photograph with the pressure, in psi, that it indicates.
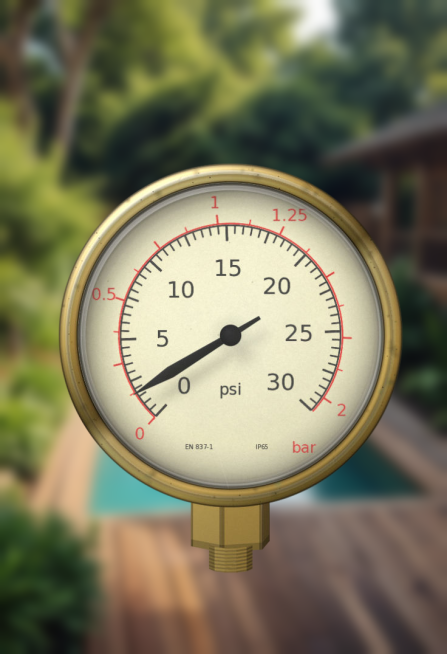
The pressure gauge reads 1.75 psi
